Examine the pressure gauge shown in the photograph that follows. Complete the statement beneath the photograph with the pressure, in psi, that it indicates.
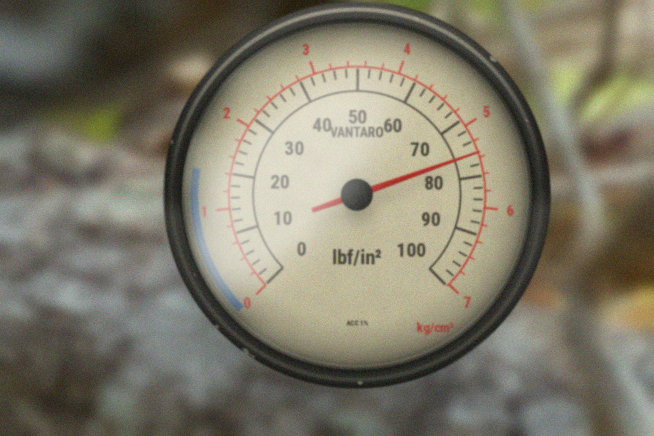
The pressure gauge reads 76 psi
